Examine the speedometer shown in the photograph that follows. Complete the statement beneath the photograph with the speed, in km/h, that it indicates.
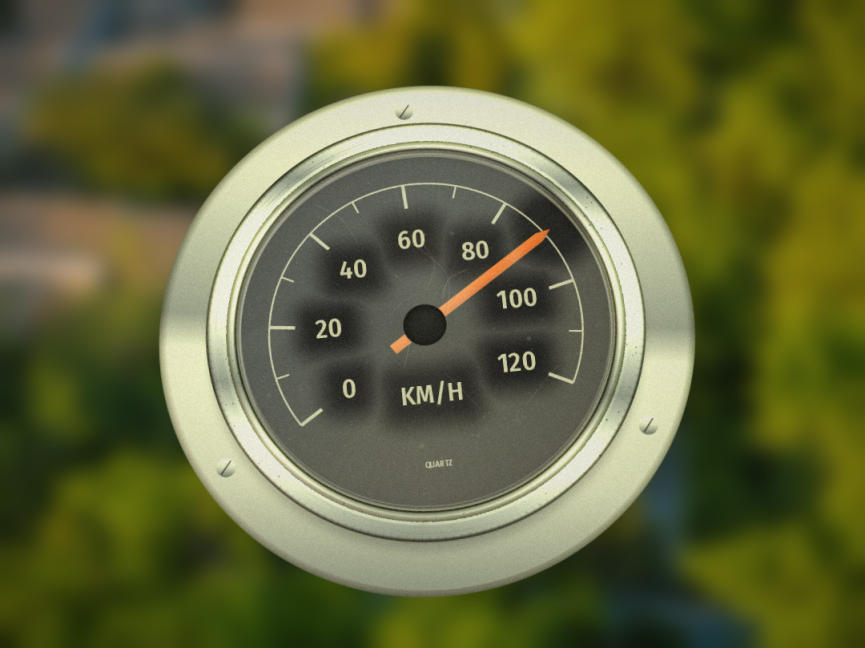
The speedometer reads 90 km/h
